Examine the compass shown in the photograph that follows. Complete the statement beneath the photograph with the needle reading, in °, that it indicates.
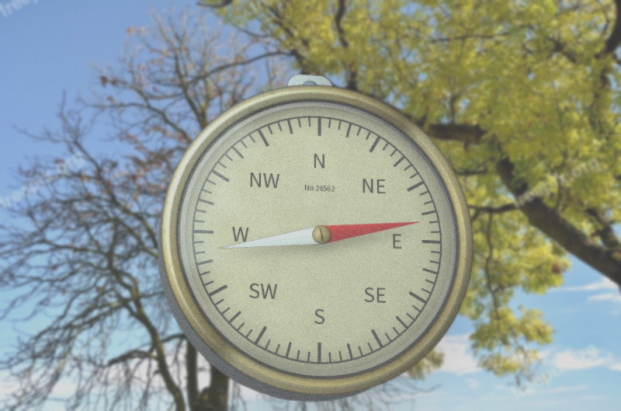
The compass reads 80 °
